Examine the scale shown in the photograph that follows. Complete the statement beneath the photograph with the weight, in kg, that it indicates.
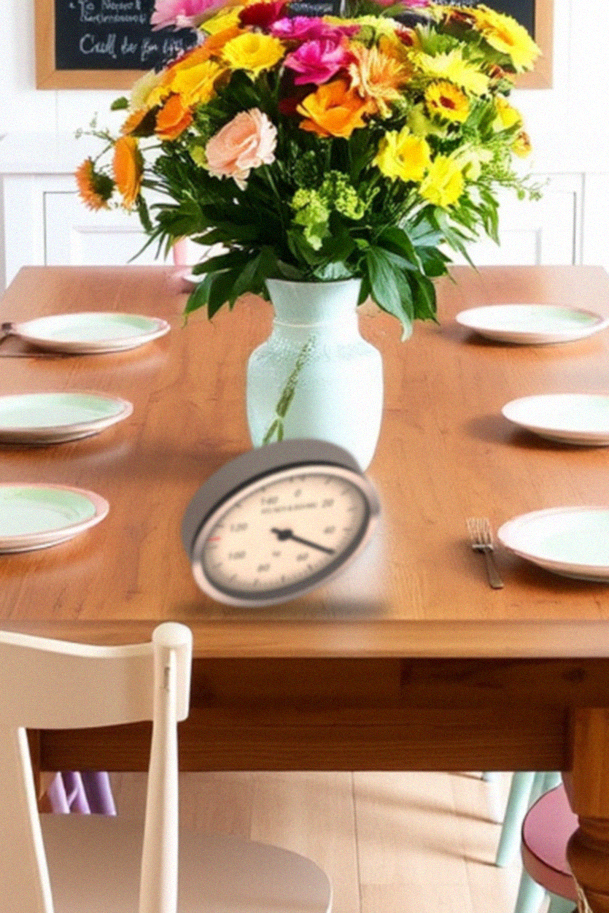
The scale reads 50 kg
